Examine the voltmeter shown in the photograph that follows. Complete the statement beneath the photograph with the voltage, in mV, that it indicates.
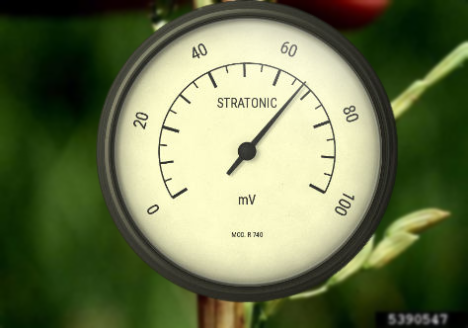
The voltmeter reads 67.5 mV
